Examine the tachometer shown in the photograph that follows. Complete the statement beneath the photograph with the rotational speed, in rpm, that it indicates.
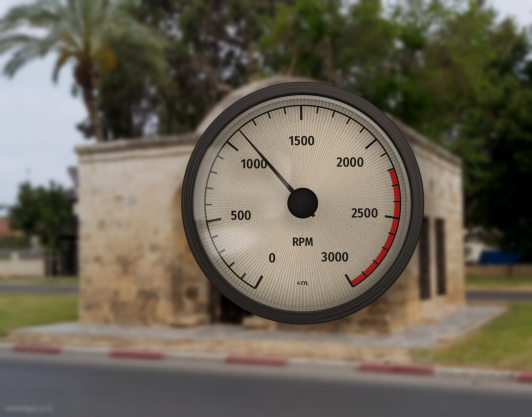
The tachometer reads 1100 rpm
